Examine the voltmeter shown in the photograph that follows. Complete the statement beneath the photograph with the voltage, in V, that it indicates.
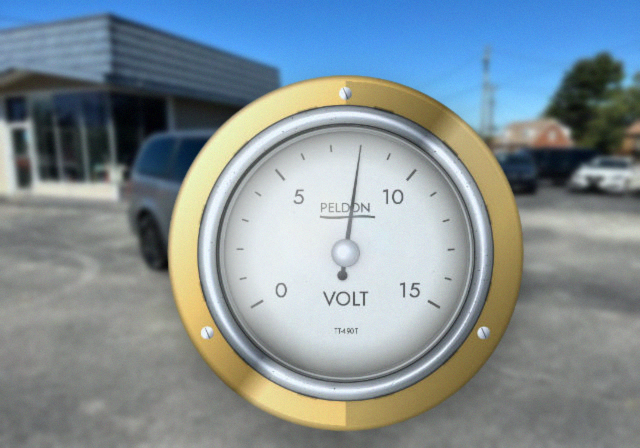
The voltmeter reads 8 V
